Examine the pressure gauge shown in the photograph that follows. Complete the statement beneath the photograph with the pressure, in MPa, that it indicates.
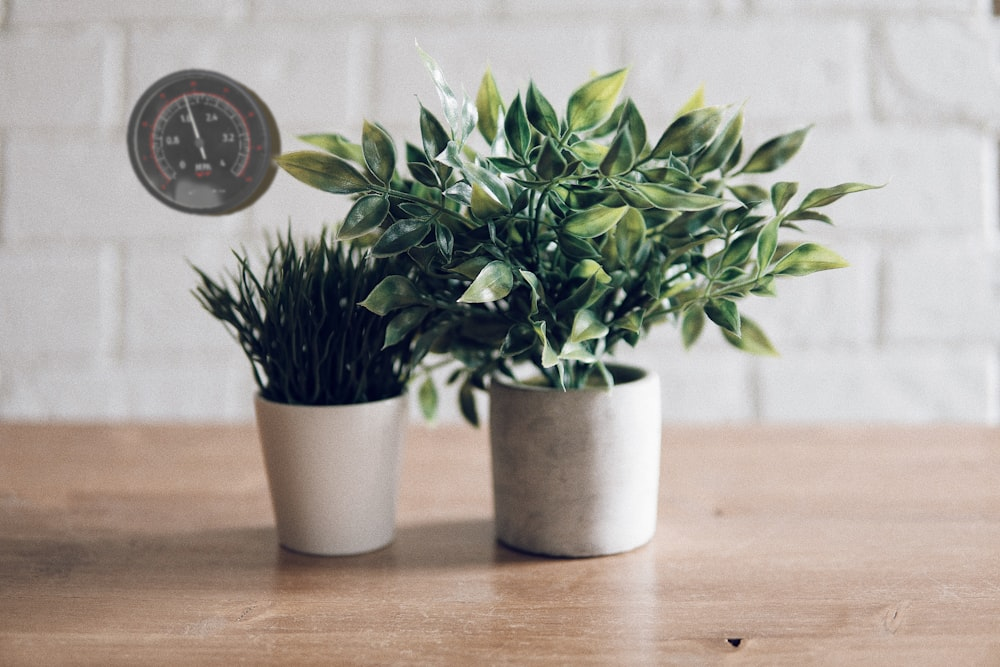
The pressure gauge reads 1.8 MPa
